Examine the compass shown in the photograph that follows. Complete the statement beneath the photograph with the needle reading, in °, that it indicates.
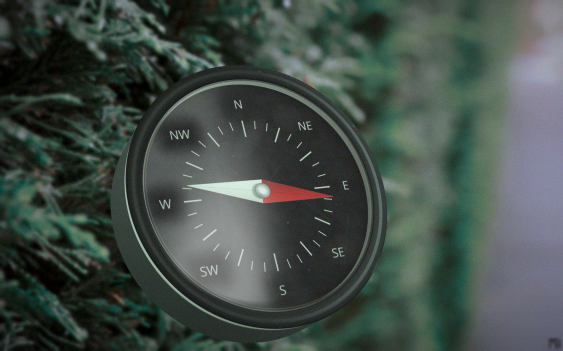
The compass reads 100 °
